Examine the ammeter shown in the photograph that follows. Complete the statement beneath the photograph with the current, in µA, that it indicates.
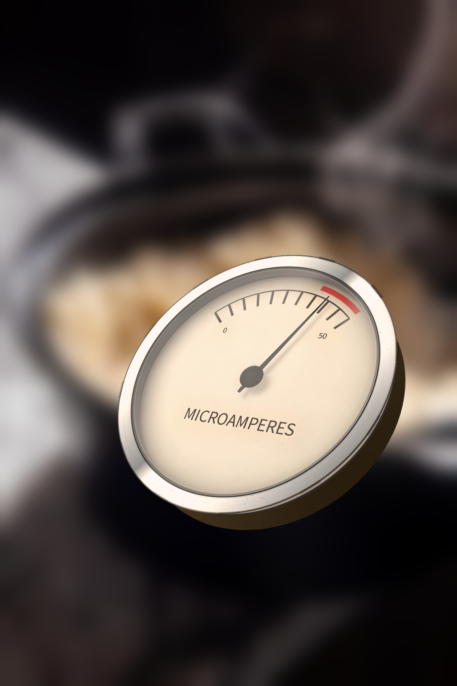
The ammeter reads 40 µA
